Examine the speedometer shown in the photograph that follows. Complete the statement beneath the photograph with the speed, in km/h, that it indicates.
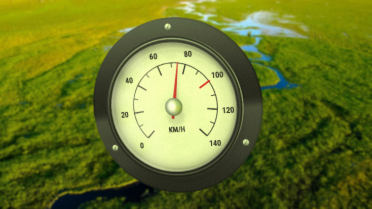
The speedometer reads 75 km/h
